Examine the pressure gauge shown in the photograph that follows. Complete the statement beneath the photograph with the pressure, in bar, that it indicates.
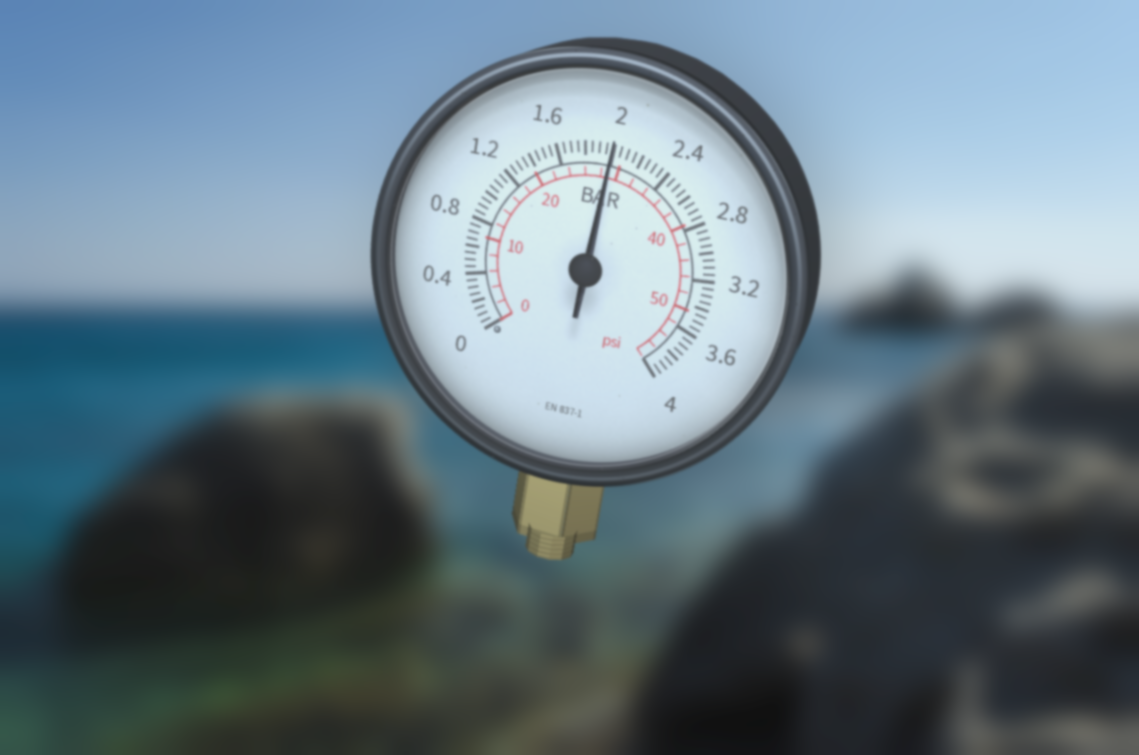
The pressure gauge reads 2 bar
